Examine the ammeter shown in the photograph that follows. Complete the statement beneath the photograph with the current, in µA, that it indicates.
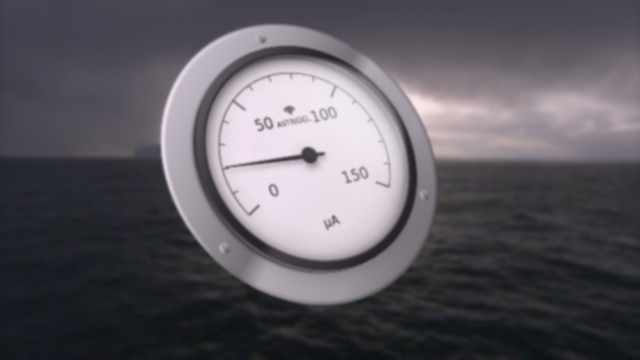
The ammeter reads 20 µA
